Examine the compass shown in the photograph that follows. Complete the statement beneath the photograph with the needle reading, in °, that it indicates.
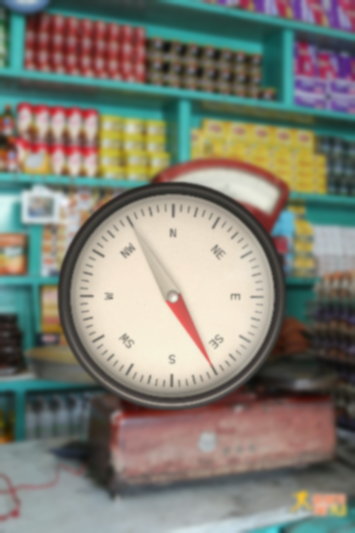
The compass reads 150 °
